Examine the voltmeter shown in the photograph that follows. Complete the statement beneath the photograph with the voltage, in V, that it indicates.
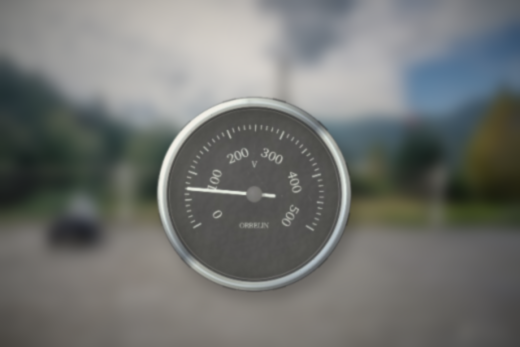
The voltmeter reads 70 V
